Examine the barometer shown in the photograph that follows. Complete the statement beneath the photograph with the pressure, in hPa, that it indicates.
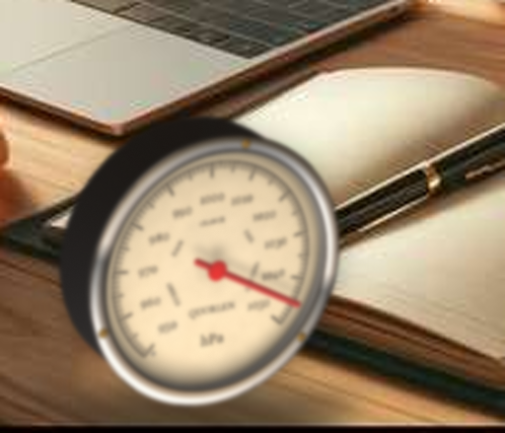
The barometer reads 1045 hPa
